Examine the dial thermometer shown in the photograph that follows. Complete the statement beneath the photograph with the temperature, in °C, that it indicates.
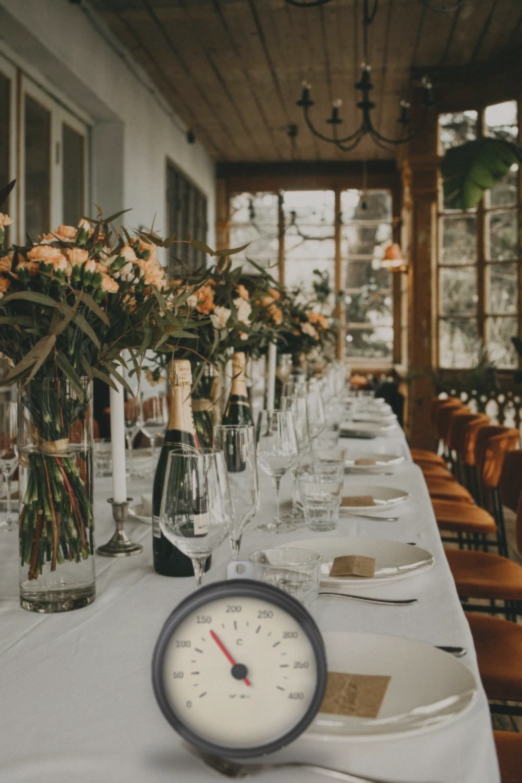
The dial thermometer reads 150 °C
